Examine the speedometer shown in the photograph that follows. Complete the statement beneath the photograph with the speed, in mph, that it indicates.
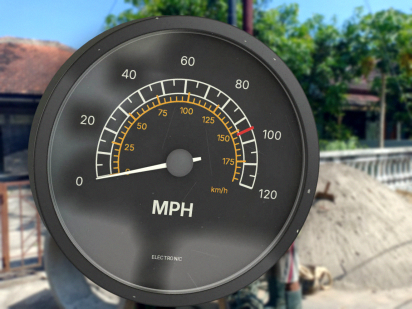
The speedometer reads 0 mph
